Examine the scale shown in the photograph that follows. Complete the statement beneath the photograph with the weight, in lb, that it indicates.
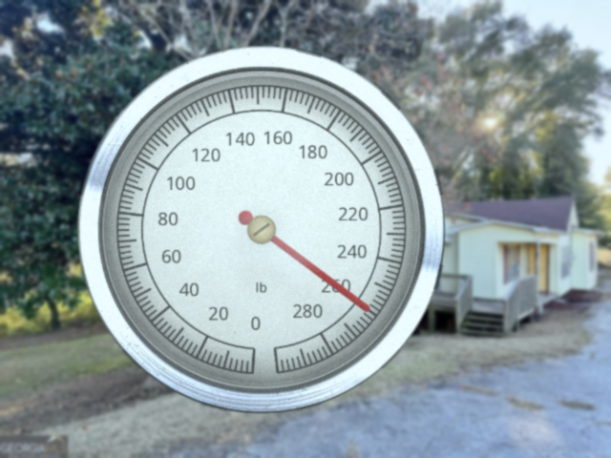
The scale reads 260 lb
